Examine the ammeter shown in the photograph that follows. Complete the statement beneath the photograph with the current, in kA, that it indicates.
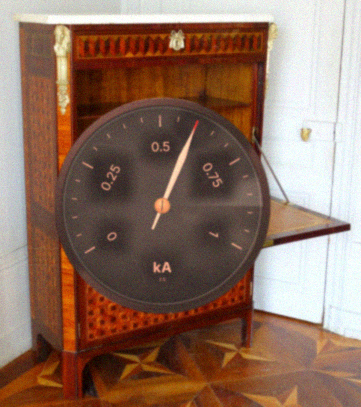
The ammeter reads 0.6 kA
